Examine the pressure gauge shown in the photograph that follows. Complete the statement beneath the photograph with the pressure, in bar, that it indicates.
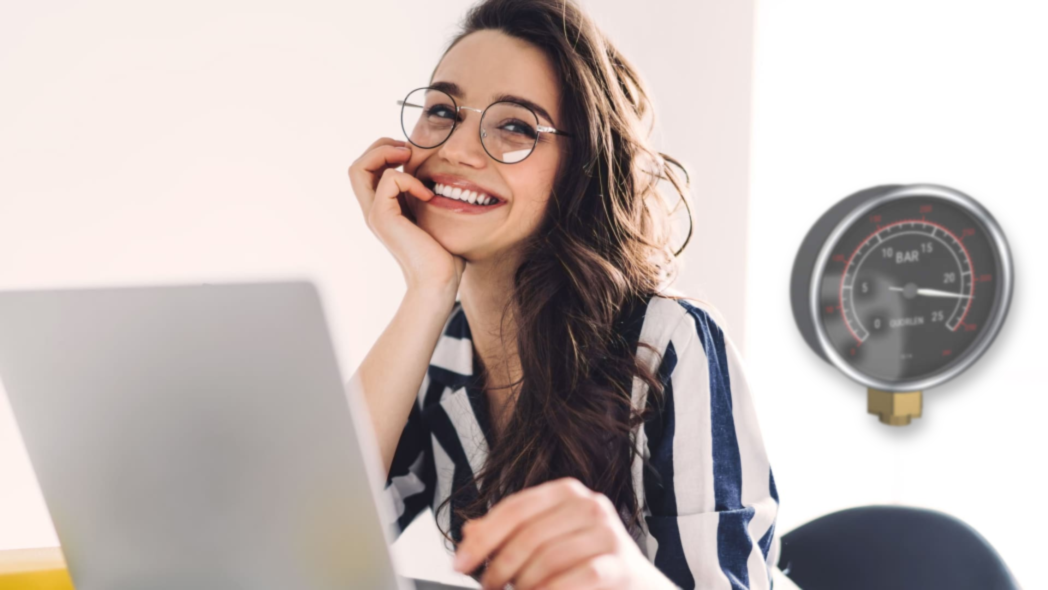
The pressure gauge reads 22 bar
